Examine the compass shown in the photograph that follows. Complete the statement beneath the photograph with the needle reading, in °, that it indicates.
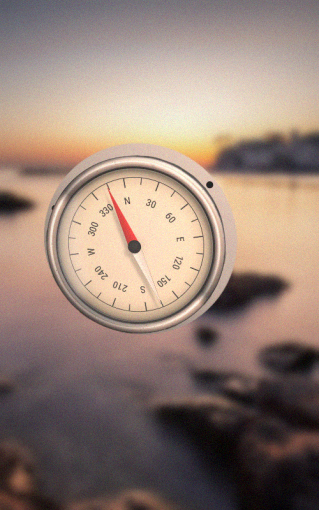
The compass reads 345 °
